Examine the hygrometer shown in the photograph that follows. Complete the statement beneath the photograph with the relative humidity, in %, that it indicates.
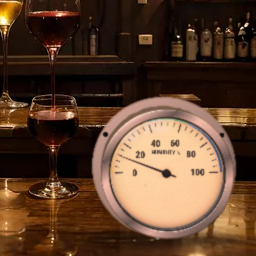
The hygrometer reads 12 %
